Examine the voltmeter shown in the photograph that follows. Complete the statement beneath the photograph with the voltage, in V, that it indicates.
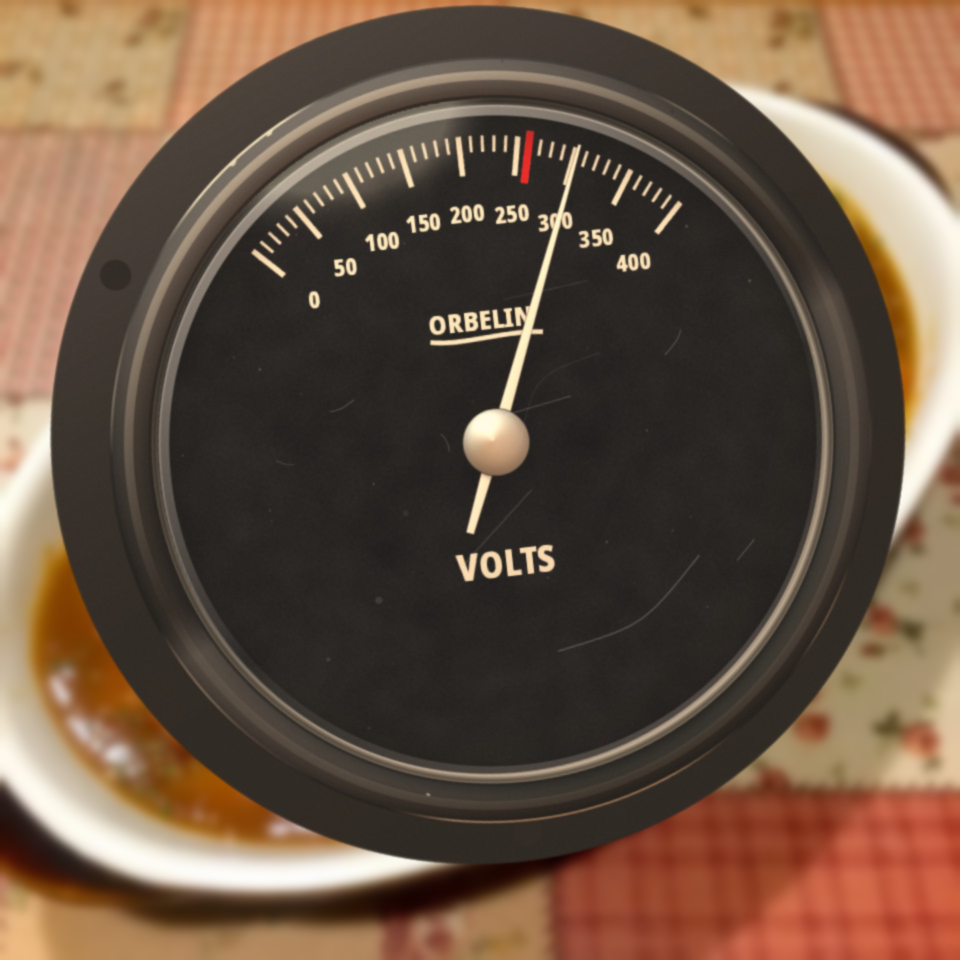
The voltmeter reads 300 V
